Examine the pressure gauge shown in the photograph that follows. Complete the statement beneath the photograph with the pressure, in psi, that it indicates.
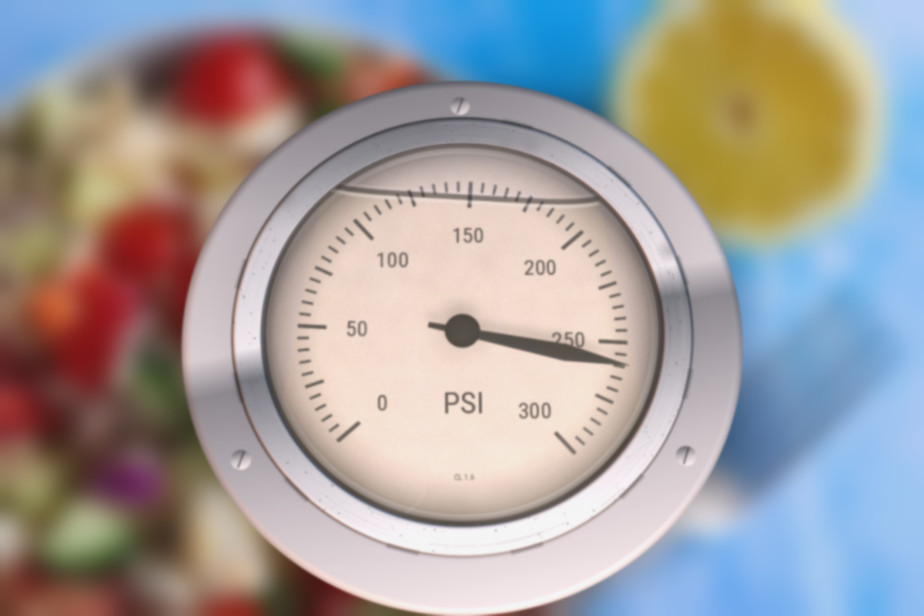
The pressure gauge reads 260 psi
